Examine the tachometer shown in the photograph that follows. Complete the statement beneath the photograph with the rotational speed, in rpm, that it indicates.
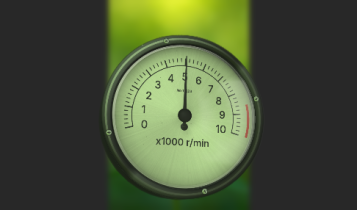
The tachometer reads 5000 rpm
